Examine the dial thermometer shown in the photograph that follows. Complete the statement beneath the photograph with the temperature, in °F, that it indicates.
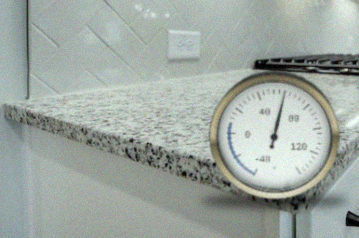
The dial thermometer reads 60 °F
